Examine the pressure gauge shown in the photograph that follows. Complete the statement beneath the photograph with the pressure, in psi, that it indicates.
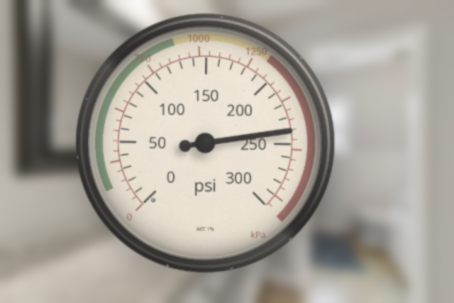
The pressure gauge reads 240 psi
